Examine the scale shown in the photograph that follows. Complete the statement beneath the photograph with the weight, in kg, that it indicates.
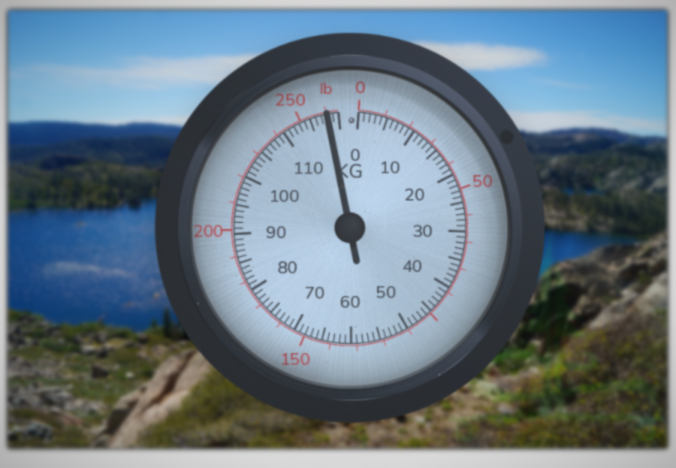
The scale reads 118 kg
